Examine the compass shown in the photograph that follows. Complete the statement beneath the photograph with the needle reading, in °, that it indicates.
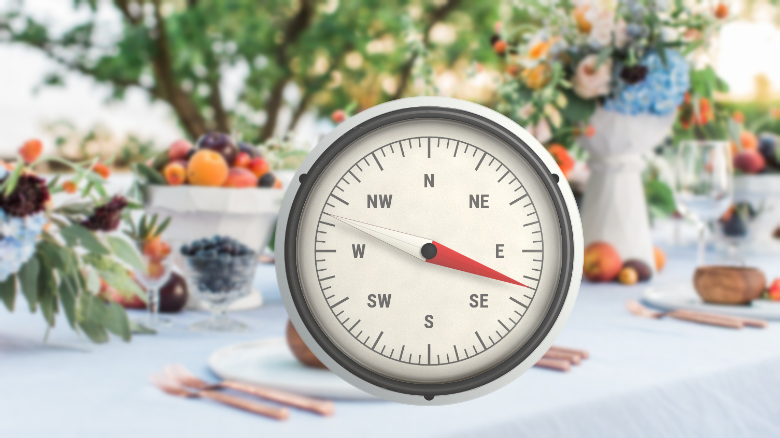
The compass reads 110 °
